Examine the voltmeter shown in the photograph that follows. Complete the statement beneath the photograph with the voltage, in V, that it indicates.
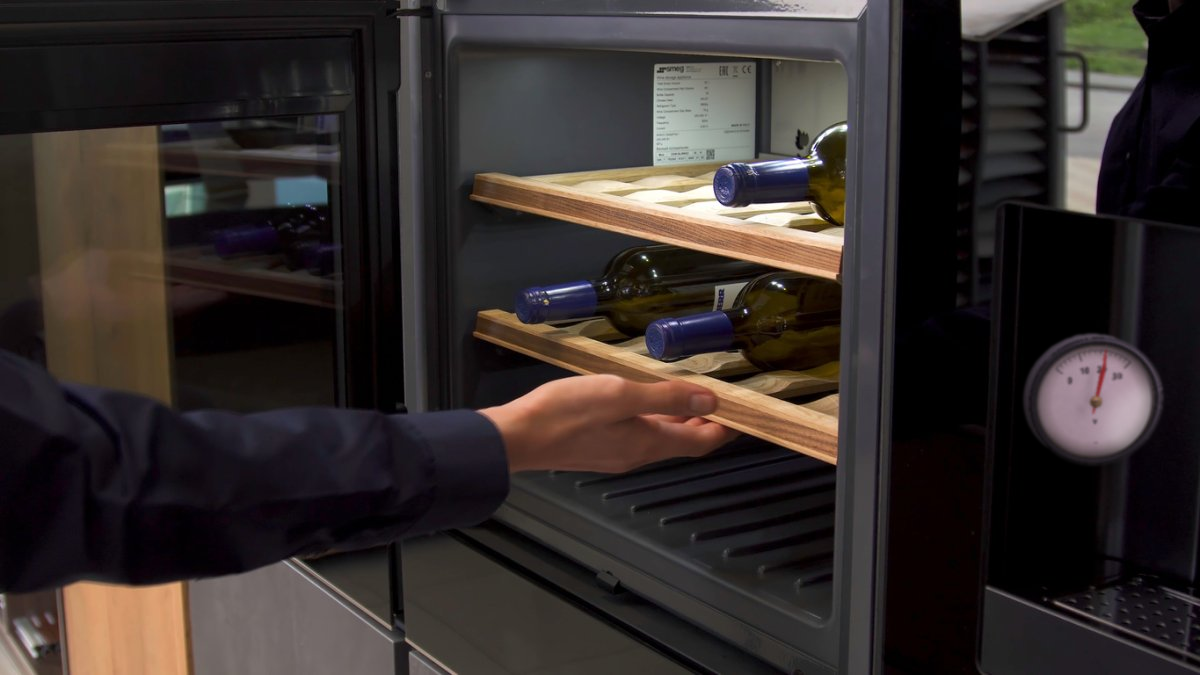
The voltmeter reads 20 V
